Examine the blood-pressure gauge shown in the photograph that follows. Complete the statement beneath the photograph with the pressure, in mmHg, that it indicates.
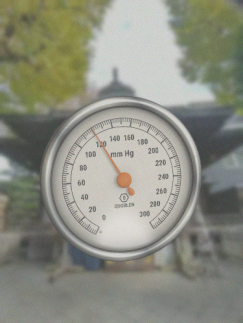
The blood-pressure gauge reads 120 mmHg
